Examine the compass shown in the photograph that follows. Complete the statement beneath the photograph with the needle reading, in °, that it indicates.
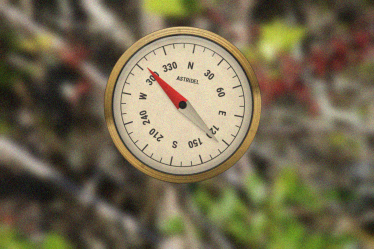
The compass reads 305 °
